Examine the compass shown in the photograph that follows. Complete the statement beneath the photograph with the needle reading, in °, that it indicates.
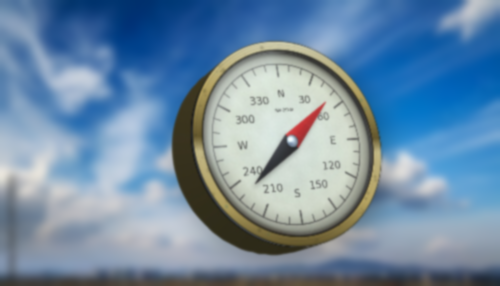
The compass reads 50 °
